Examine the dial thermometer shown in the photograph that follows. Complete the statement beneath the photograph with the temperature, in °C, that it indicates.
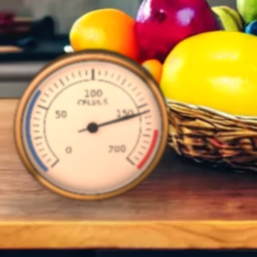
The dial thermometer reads 155 °C
